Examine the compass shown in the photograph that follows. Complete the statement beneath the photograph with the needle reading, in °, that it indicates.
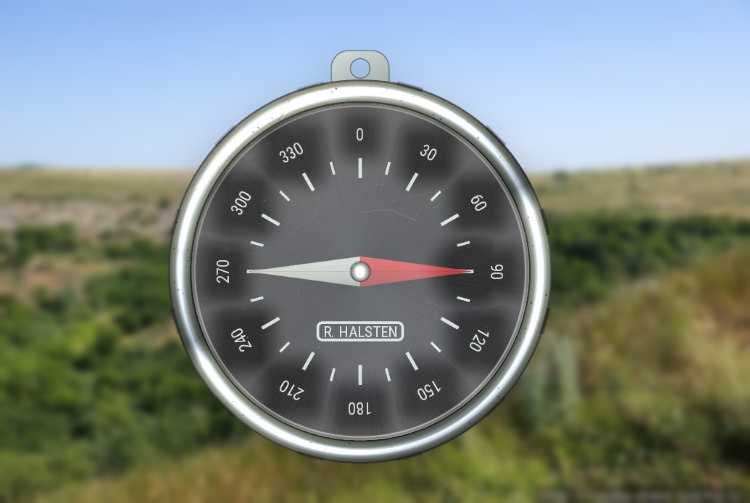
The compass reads 90 °
